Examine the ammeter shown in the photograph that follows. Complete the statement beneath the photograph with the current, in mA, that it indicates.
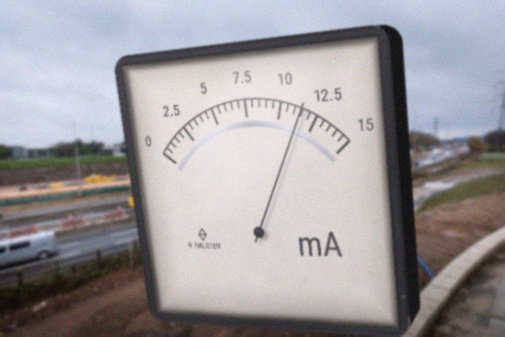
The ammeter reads 11.5 mA
